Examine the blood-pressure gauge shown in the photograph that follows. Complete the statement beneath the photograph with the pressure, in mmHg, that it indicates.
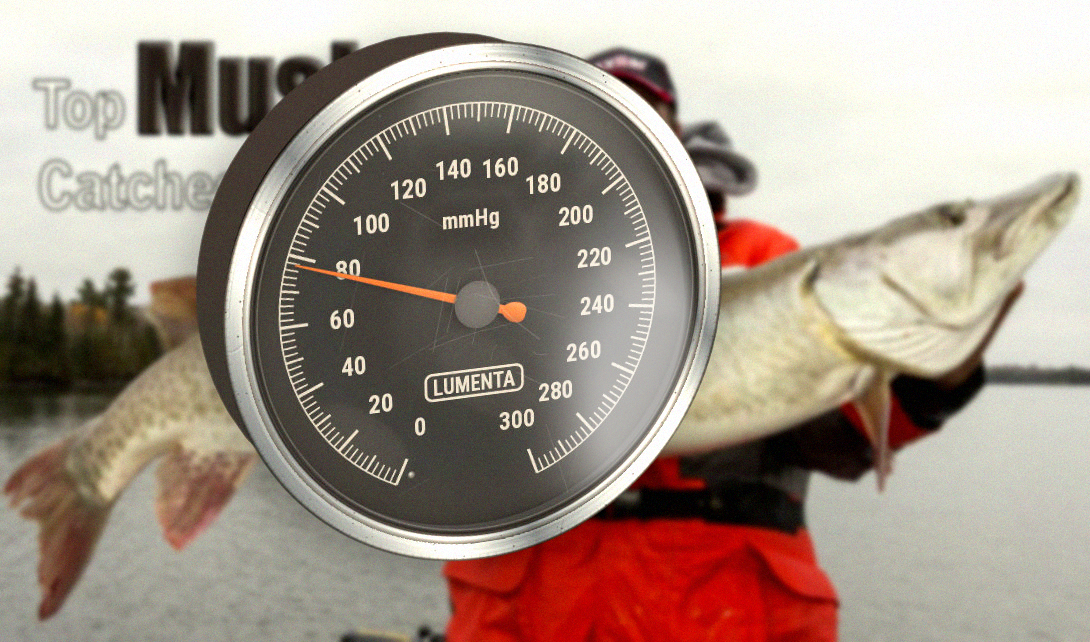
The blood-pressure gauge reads 78 mmHg
